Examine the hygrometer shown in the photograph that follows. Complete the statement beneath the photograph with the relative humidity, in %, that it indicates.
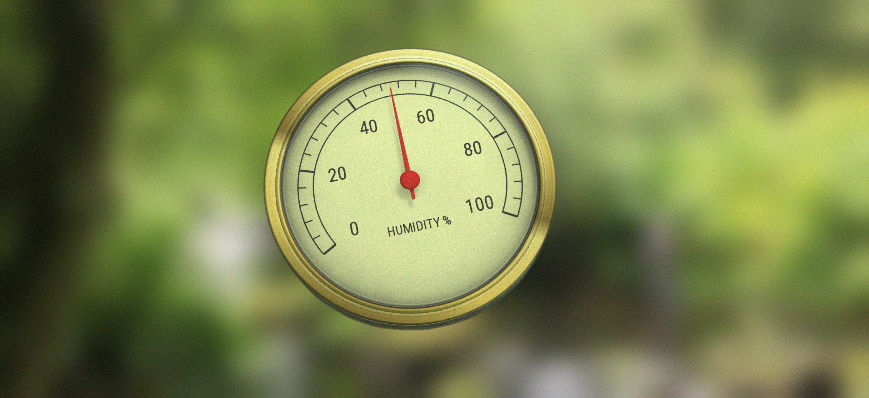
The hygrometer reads 50 %
